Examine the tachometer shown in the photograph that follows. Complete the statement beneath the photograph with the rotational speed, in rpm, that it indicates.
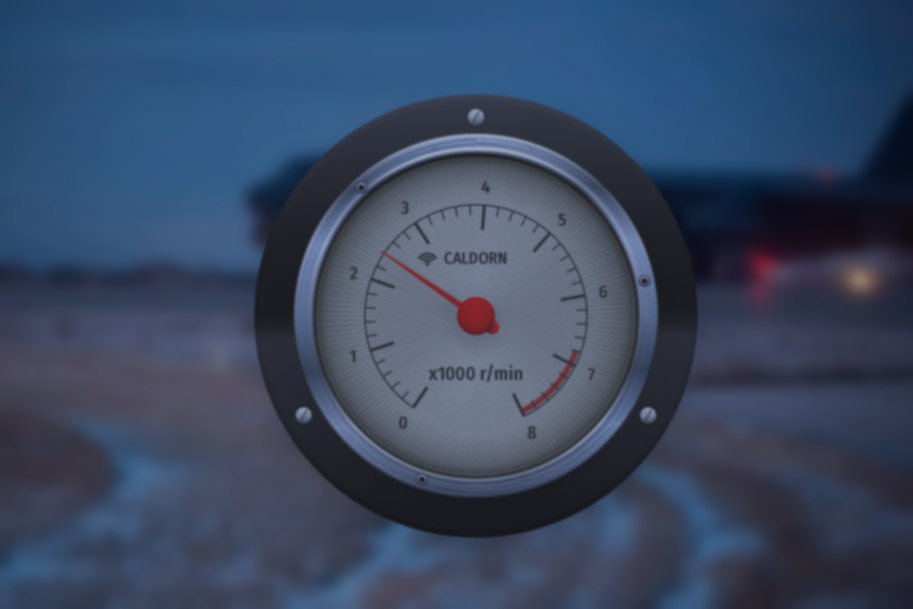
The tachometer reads 2400 rpm
